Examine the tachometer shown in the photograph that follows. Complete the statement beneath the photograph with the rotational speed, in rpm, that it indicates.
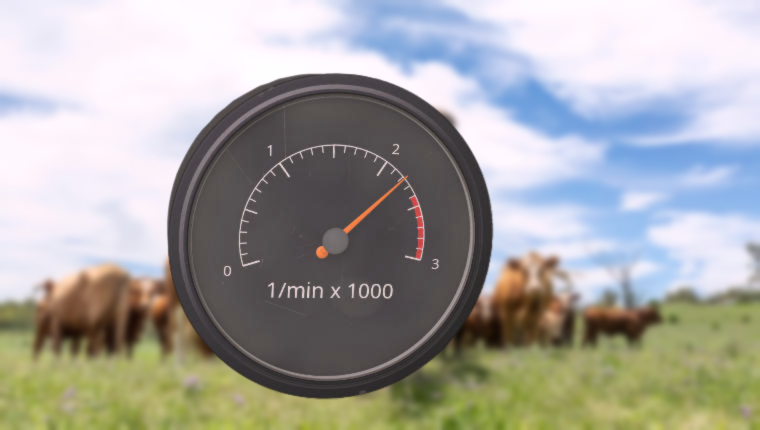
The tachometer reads 2200 rpm
